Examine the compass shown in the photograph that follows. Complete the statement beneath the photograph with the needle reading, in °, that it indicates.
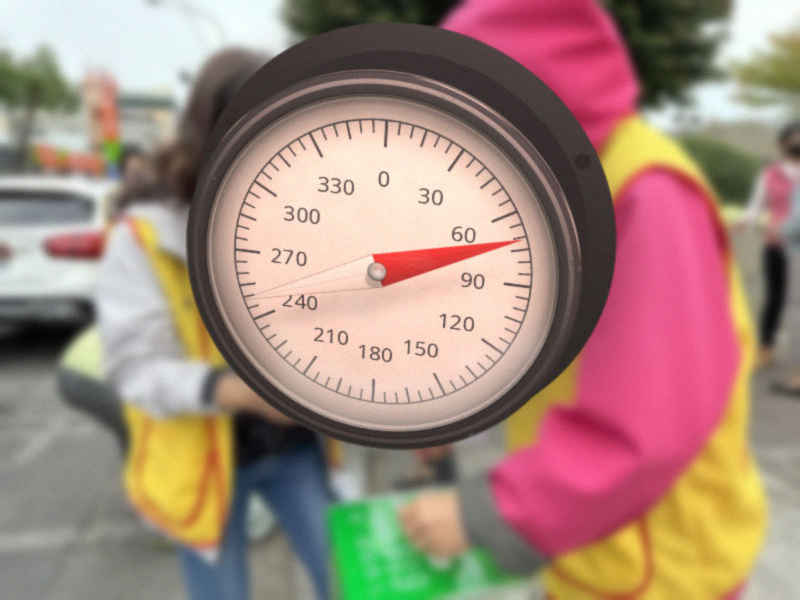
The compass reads 70 °
